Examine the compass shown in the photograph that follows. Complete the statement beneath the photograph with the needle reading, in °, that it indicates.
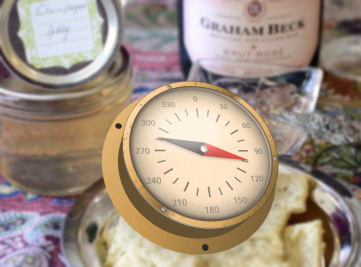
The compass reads 105 °
